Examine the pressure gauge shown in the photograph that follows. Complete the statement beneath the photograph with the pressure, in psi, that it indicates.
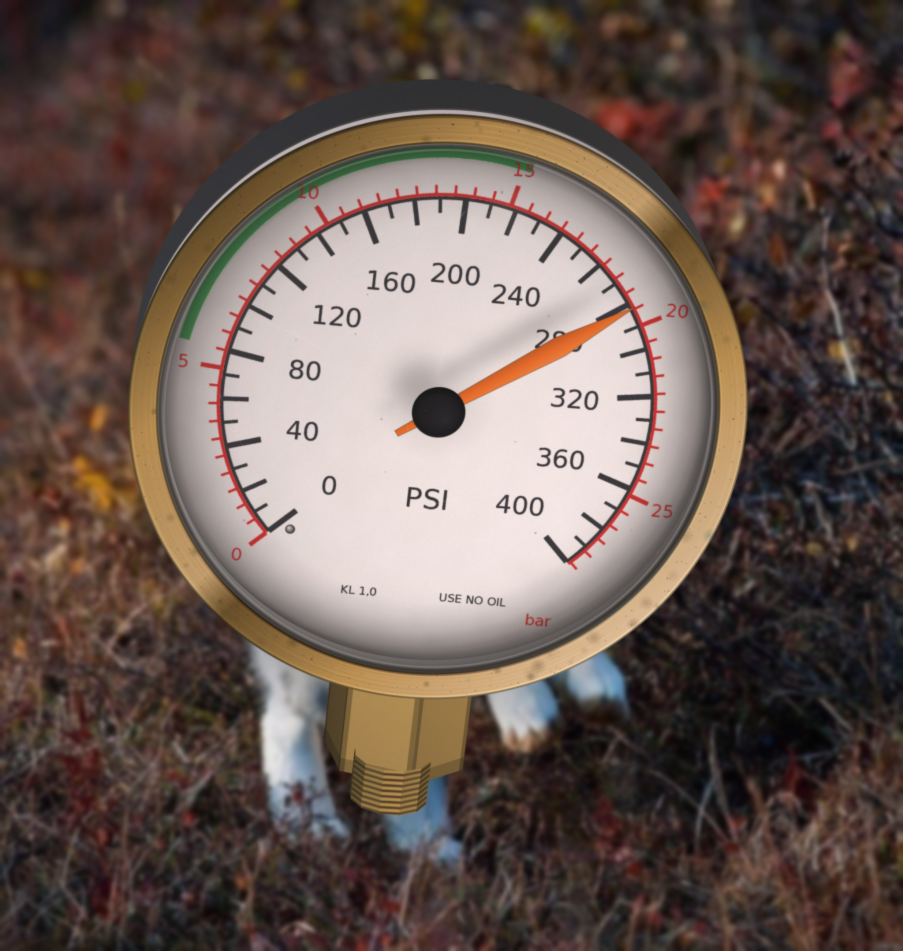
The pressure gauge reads 280 psi
